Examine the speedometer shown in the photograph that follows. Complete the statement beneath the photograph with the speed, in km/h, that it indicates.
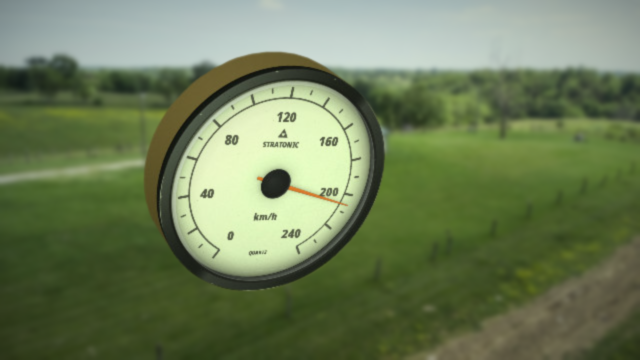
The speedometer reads 205 km/h
